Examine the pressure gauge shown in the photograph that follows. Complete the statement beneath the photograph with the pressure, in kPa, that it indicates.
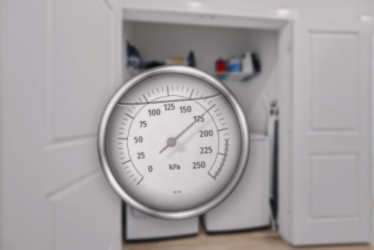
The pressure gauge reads 175 kPa
